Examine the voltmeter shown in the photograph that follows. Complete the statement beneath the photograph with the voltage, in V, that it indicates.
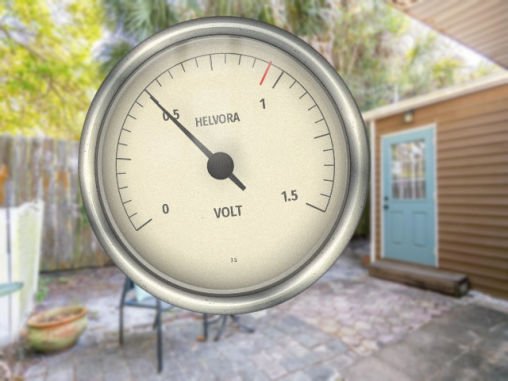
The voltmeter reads 0.5 V
